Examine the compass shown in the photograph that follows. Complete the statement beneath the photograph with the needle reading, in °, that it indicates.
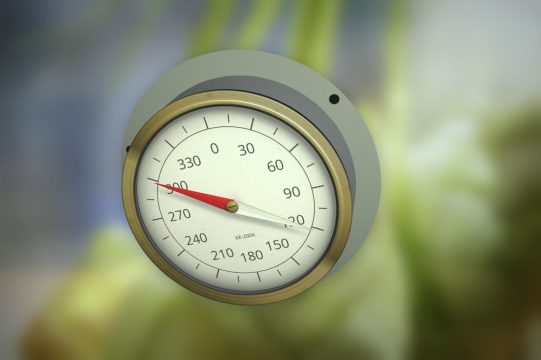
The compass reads 300 °
